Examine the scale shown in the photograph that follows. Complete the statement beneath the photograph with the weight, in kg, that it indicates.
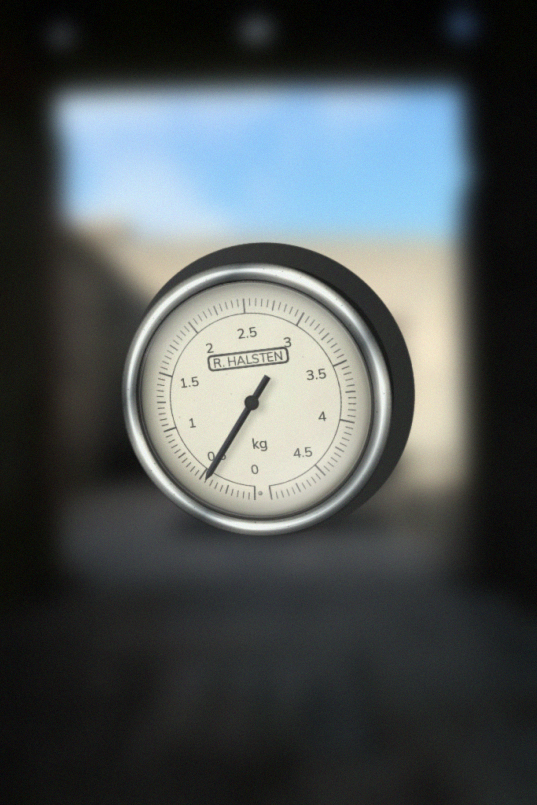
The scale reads 0.45 kg
